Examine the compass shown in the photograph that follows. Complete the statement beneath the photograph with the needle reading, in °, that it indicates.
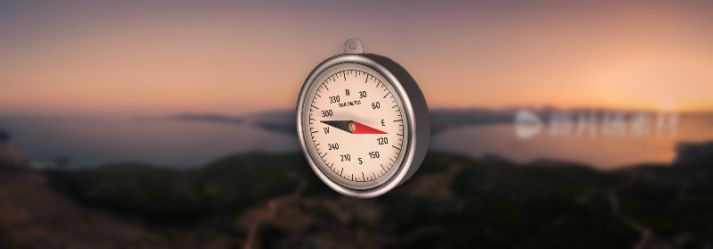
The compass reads 105 °
